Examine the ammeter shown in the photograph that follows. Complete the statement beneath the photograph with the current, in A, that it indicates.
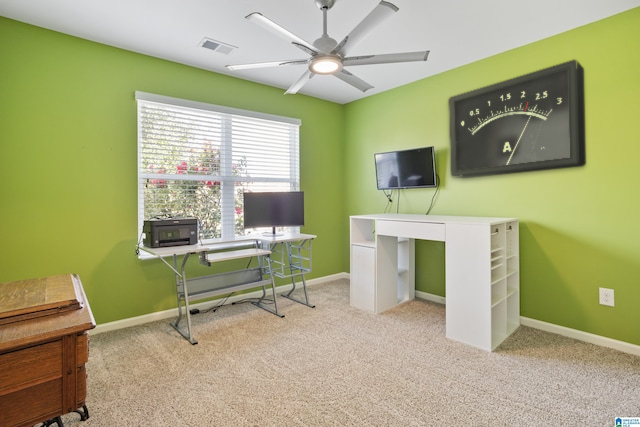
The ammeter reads 2.5 A
